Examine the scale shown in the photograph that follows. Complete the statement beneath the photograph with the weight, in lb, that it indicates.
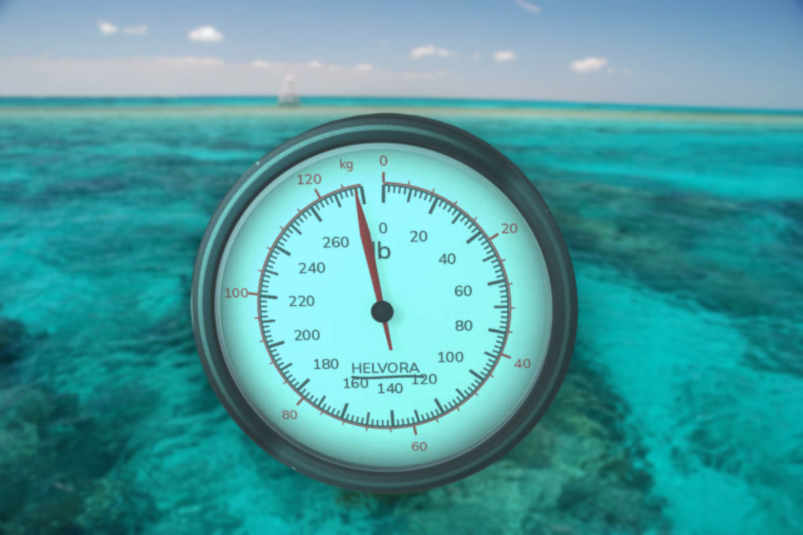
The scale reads 278 lb
